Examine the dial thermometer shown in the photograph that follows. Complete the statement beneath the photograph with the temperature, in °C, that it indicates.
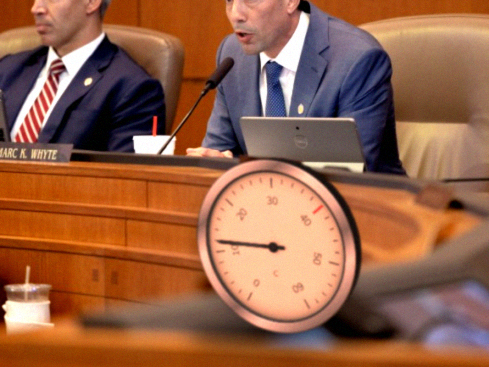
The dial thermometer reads 12 °C
